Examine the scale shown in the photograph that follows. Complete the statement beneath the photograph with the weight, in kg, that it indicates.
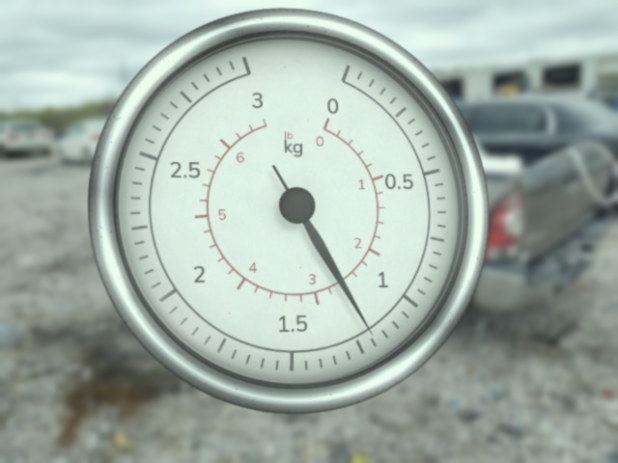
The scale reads 1.2 kg
